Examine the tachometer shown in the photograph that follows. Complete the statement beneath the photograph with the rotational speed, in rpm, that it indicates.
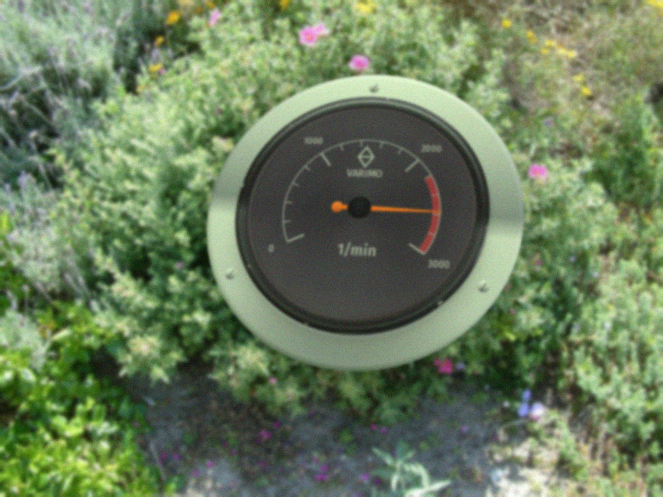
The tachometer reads 2600 rpm
